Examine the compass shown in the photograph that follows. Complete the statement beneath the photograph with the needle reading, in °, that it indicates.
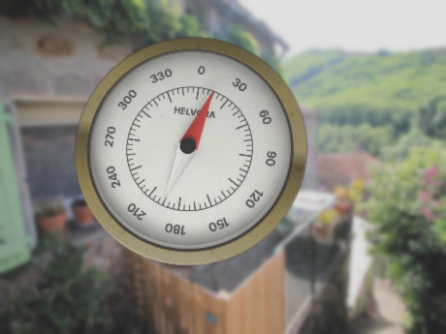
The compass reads 15 °
